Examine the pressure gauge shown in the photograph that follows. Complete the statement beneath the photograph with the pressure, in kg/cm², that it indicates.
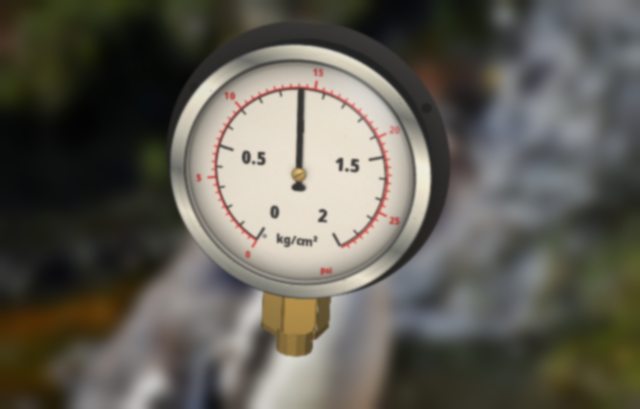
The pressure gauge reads 1 kg/cm²
